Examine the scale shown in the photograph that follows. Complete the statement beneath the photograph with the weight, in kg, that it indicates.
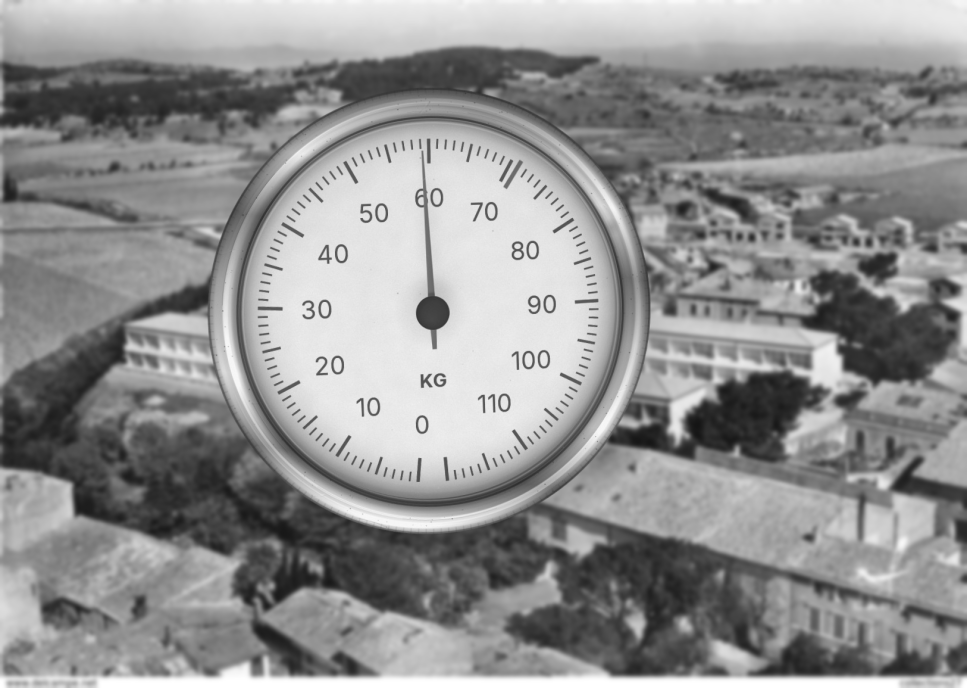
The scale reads 59 kg
